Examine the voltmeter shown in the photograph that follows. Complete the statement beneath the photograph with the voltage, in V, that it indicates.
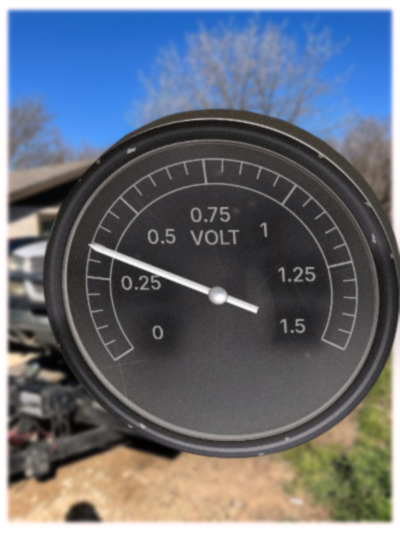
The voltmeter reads 0.35 V
